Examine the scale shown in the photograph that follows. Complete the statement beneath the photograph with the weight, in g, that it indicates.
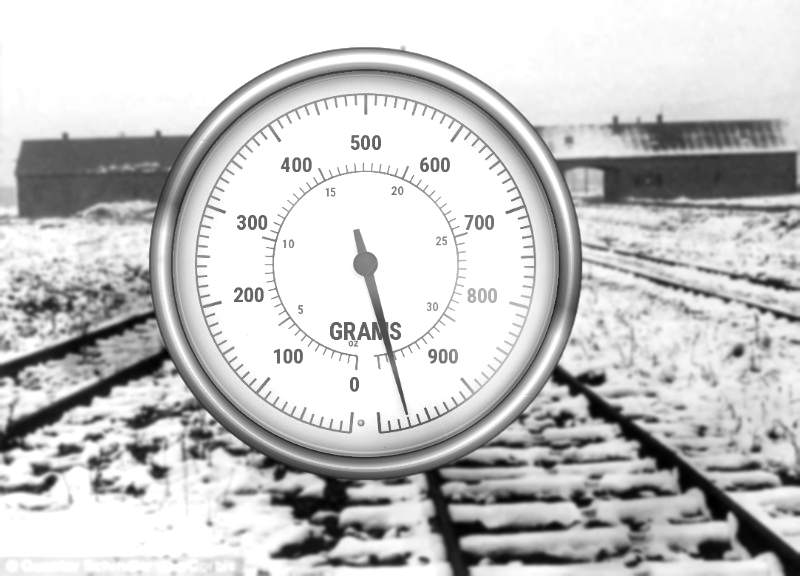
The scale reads 970 g
